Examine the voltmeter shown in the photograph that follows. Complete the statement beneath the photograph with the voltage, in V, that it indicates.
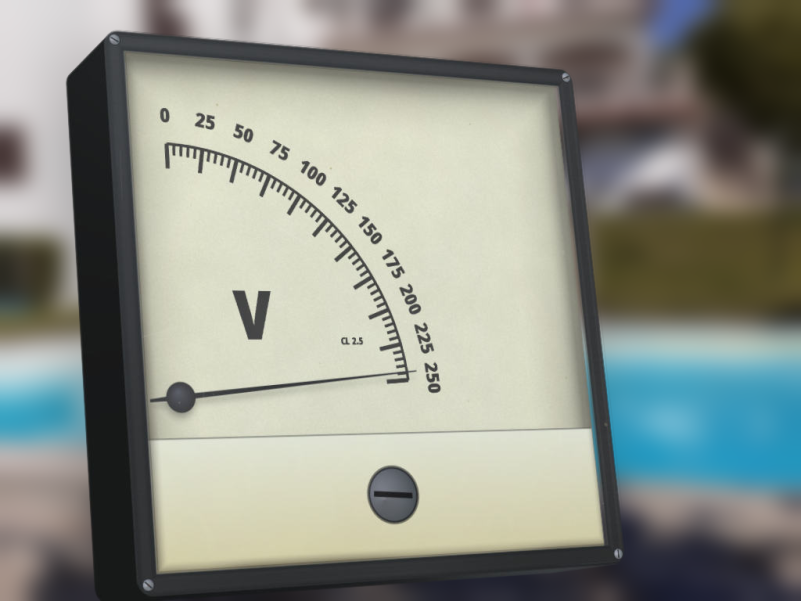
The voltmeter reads 245 V
